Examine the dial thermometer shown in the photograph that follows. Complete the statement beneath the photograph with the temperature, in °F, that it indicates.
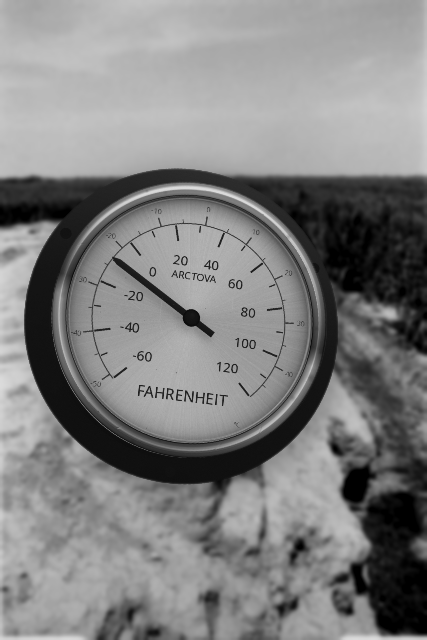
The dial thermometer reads -10 °F
